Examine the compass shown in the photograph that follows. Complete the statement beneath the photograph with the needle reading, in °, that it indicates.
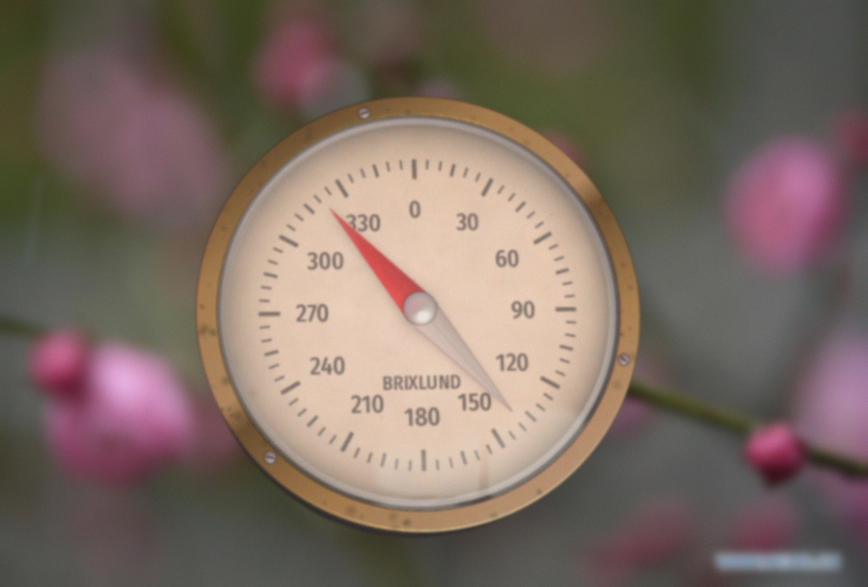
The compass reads 320 °
